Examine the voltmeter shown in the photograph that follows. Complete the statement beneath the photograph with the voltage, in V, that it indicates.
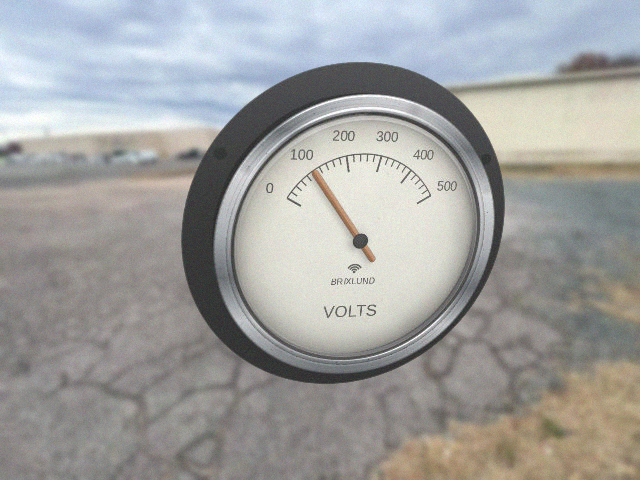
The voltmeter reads 100 V
